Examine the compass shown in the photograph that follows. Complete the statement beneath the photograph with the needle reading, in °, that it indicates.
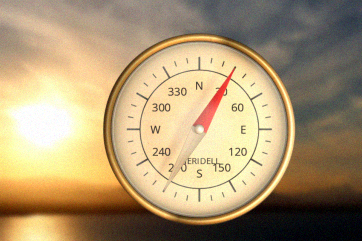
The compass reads 30 °
